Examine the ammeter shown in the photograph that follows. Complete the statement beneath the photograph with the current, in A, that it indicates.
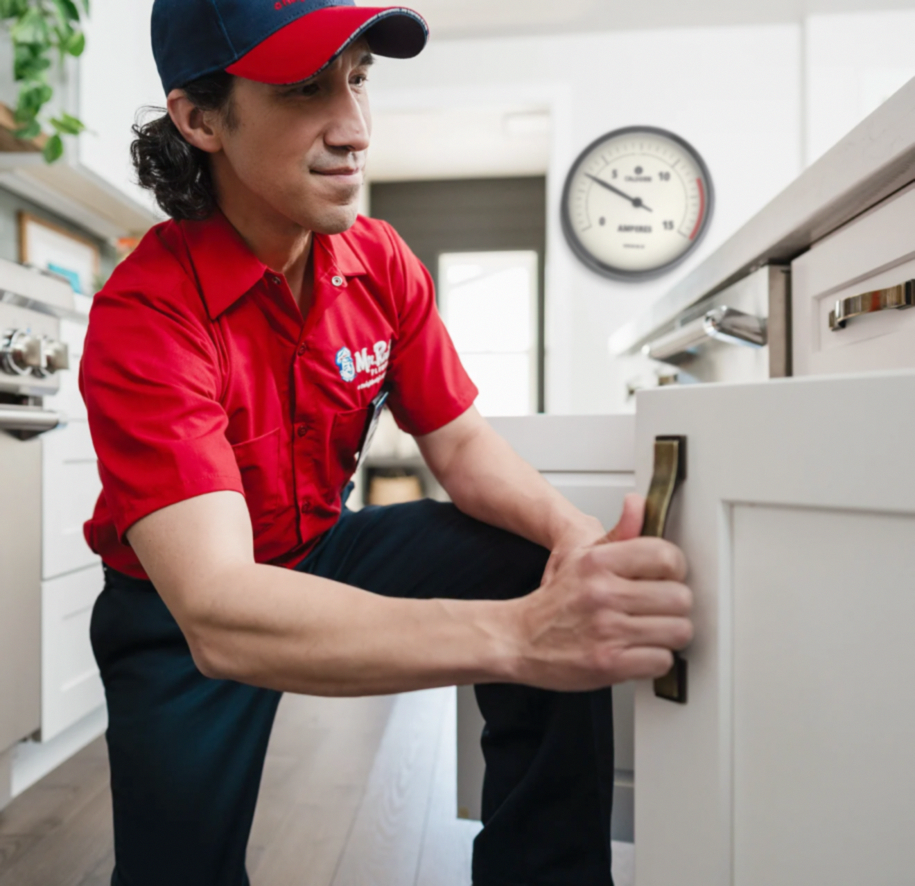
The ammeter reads 3.5 A
